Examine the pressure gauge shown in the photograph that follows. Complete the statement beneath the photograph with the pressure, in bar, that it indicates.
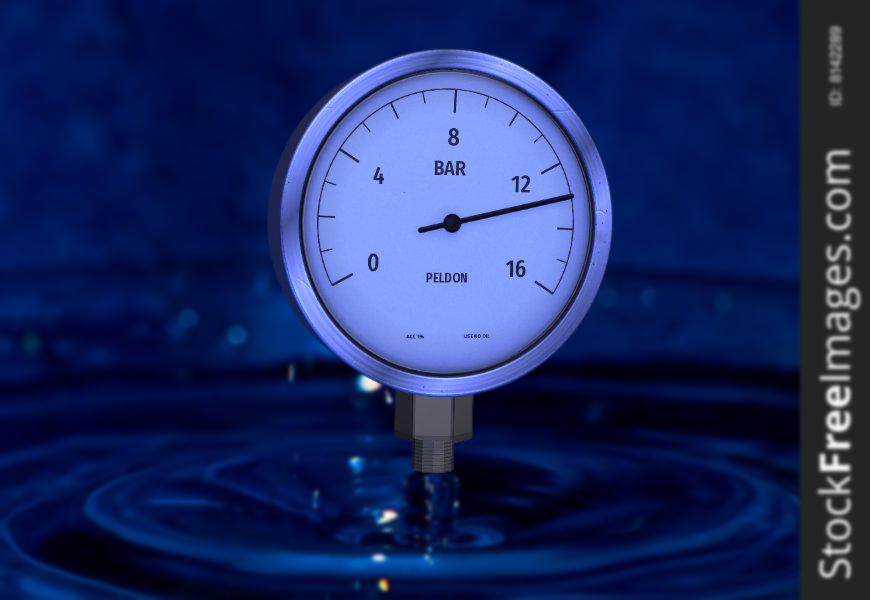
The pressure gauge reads 13 bar
